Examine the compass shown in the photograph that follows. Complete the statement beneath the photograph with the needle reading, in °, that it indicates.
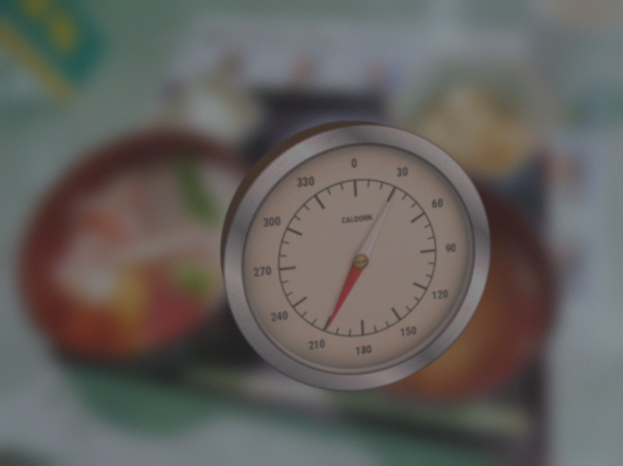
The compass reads 210 °
